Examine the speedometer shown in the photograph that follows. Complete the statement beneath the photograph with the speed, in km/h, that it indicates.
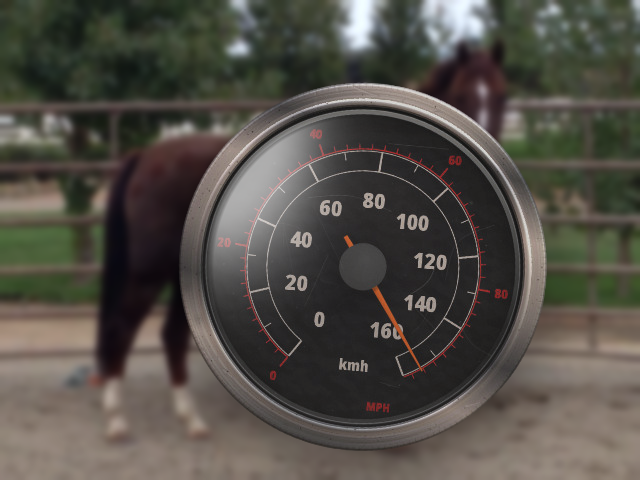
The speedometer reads 155 km/h
